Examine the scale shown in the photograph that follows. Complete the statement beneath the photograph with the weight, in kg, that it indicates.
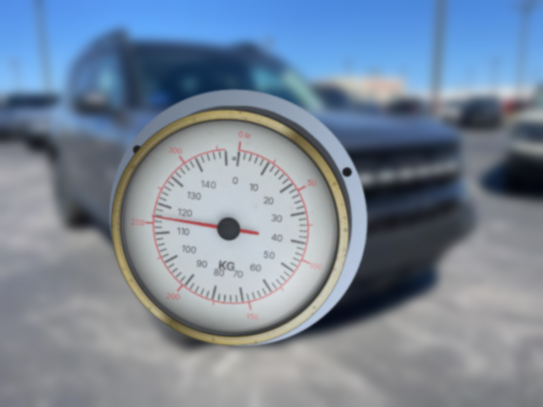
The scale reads 116 kg
